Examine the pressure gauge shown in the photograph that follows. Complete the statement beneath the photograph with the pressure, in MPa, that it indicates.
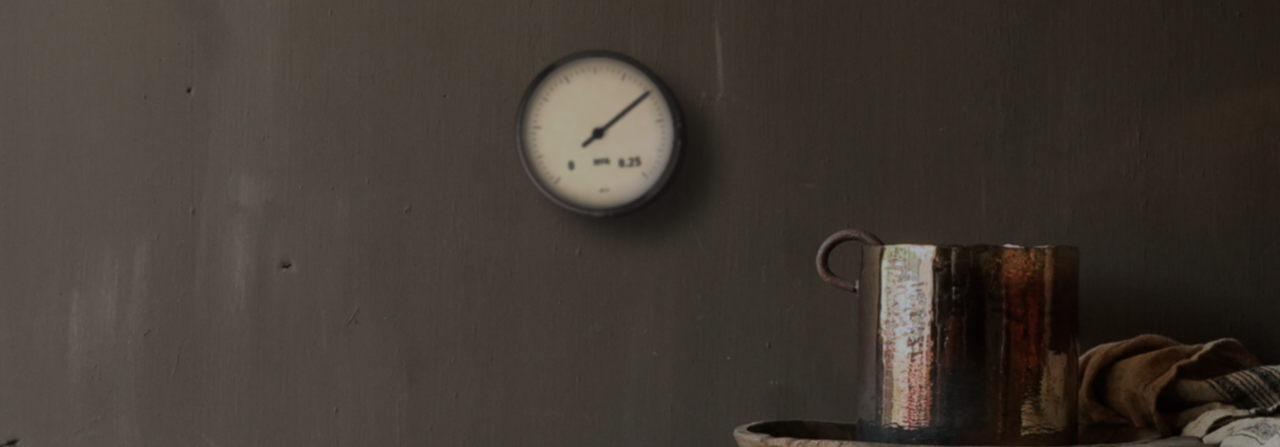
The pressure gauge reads 0.175 MPa
